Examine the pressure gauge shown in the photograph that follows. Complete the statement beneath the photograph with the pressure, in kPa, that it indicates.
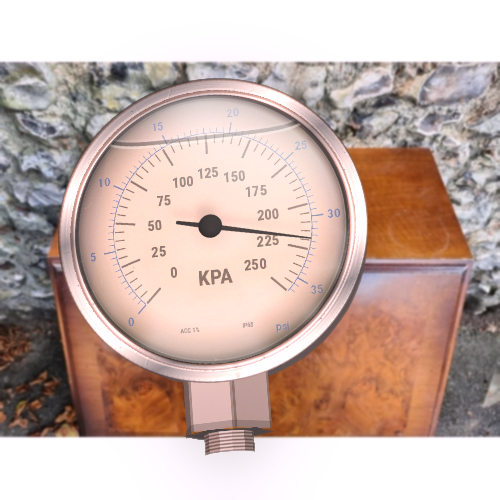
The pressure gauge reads 220 kPa
